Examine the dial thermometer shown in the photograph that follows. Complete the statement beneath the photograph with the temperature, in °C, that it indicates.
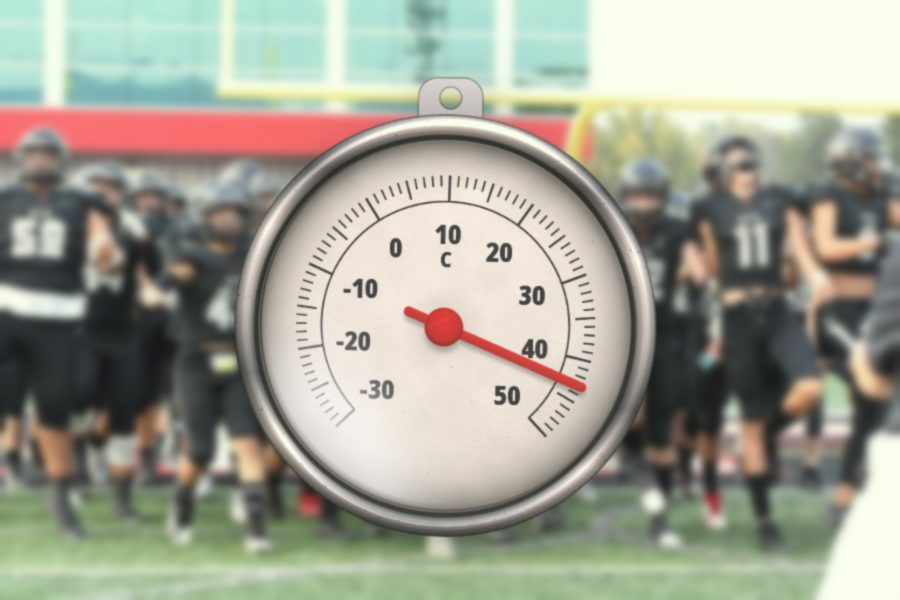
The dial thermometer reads 43 °C
